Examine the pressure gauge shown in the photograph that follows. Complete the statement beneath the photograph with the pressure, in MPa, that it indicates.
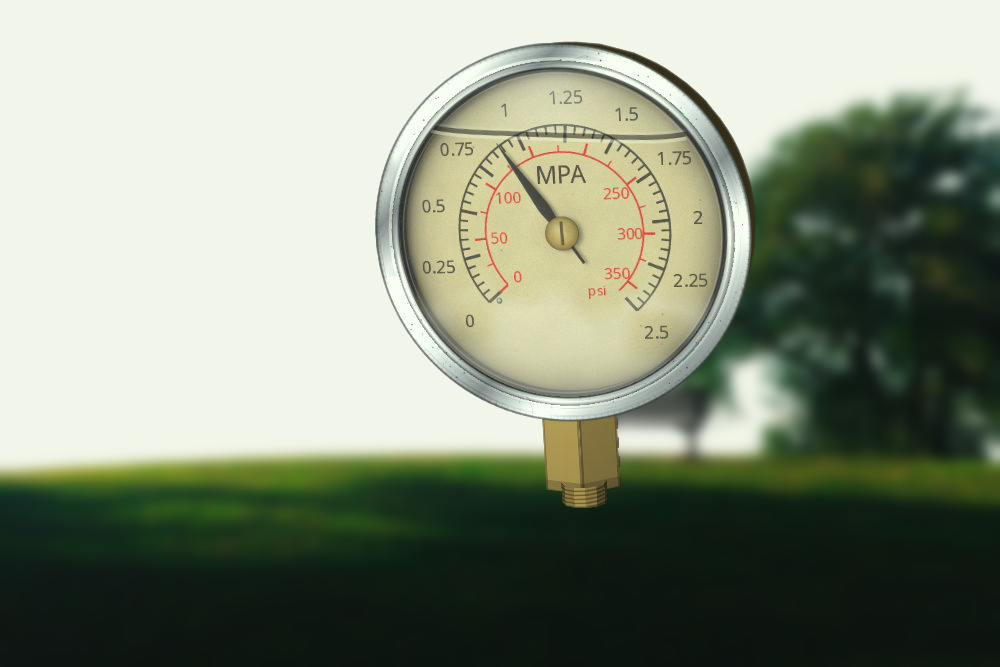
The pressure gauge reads 0.9 MPa
